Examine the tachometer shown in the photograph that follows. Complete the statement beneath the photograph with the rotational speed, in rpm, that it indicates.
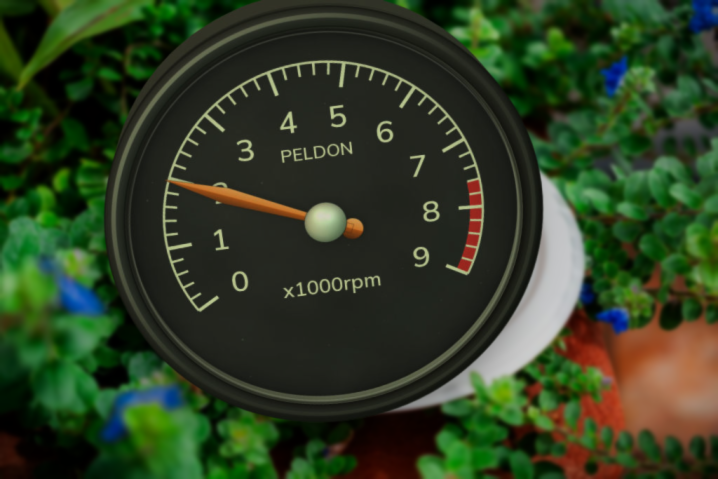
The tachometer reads 2000 rpm
